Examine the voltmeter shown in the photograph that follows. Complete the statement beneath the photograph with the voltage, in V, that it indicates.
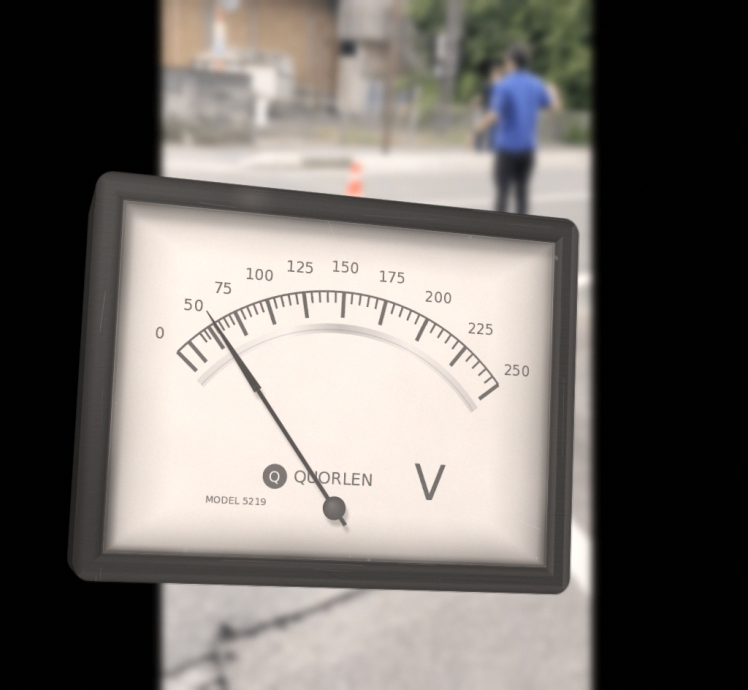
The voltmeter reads 55 V
